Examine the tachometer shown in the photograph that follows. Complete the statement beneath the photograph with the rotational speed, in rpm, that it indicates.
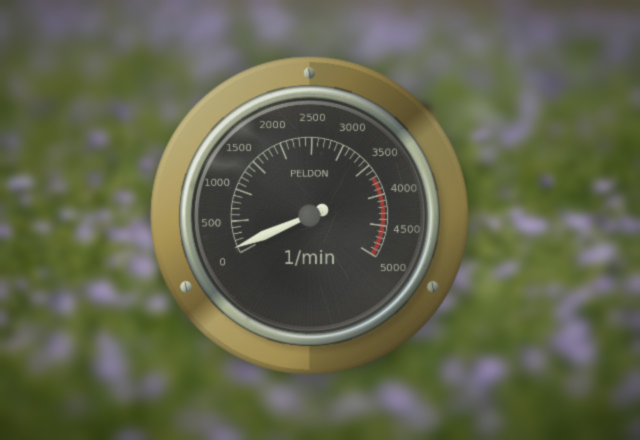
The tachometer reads 100 rpm
